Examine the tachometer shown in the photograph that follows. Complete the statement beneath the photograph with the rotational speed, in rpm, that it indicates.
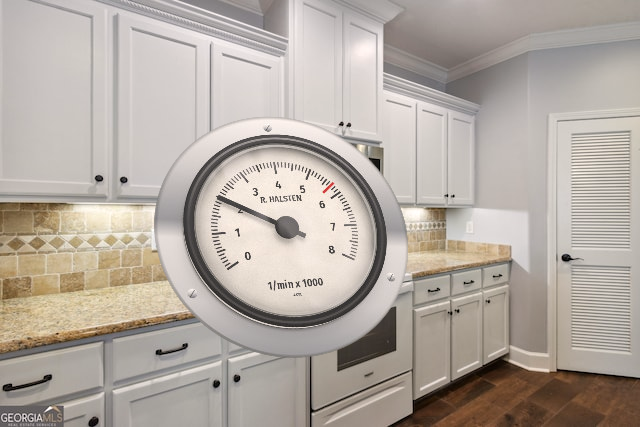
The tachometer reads 2000 rpm
